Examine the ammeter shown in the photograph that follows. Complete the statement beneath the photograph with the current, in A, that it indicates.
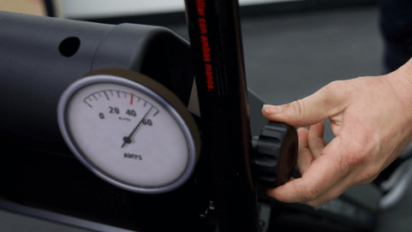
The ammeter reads 55 A
